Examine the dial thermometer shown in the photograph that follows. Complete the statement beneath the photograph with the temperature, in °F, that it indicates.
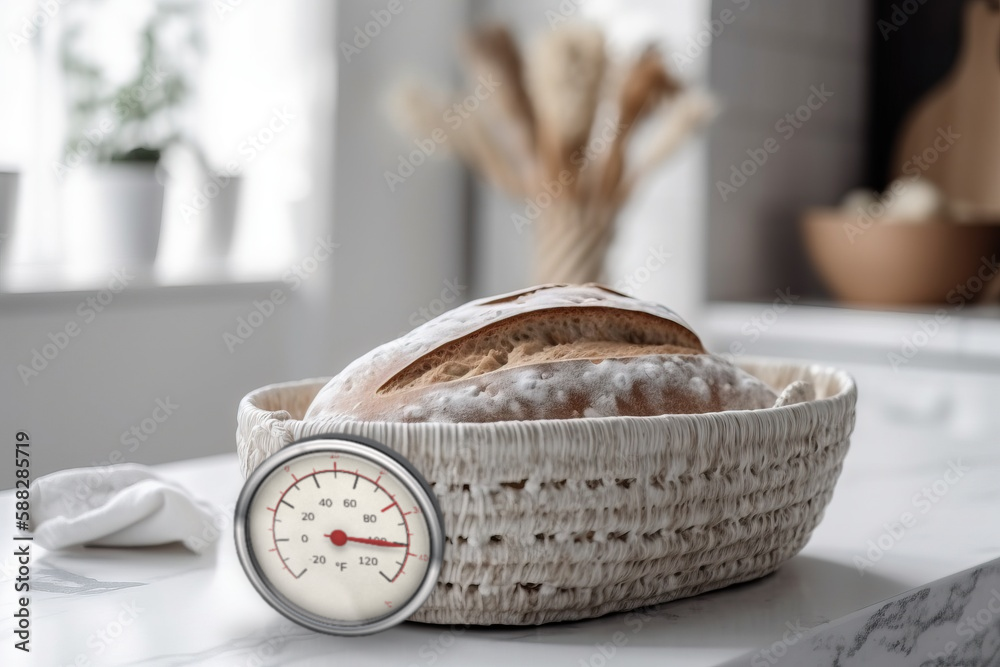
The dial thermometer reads 100 °F
